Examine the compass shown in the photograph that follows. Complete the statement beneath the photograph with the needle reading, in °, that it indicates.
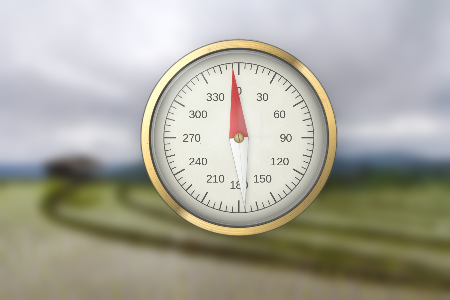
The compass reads 355 °
